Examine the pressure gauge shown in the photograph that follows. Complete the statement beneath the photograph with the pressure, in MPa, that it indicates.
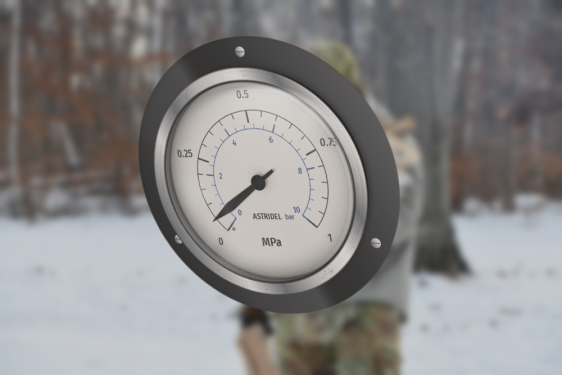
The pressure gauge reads 0.05 MPa
